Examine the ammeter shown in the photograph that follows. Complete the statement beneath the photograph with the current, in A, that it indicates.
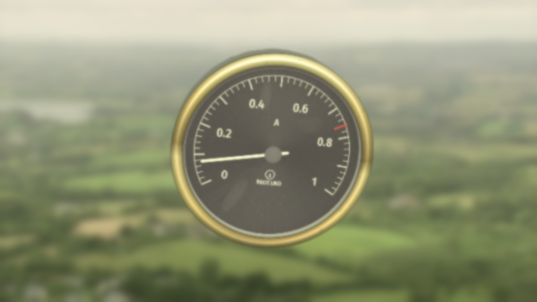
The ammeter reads 0.08 A
